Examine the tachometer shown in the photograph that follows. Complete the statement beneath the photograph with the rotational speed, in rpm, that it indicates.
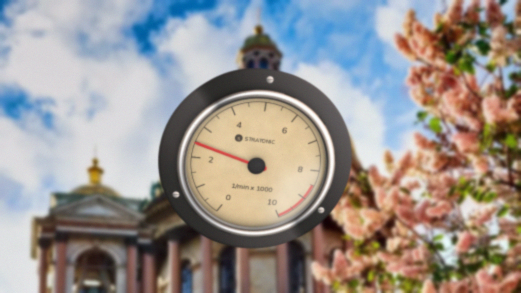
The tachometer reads 2500 rpm
